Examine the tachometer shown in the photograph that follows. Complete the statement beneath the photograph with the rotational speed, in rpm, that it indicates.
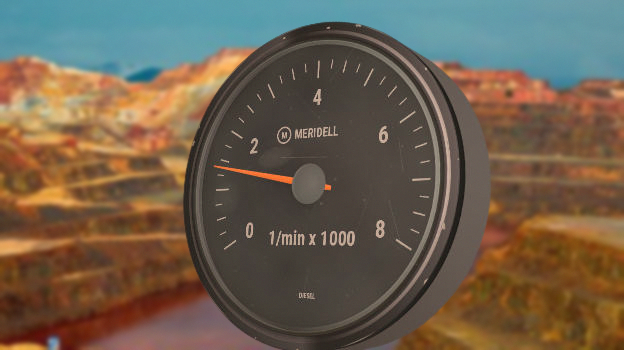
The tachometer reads 1375 rpm
